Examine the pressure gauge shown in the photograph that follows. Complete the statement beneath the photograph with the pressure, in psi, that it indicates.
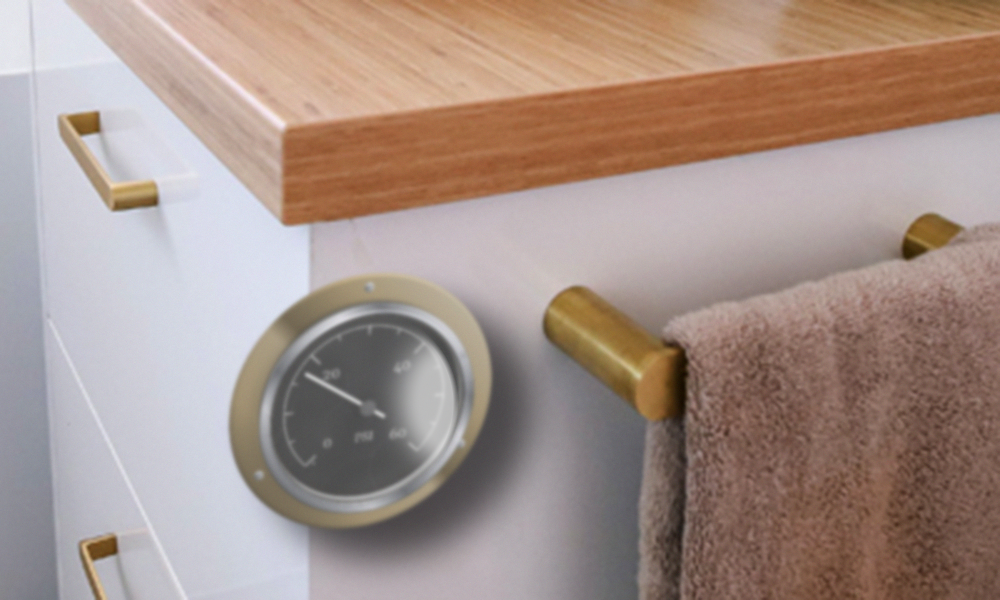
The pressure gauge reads 17.5 psi
